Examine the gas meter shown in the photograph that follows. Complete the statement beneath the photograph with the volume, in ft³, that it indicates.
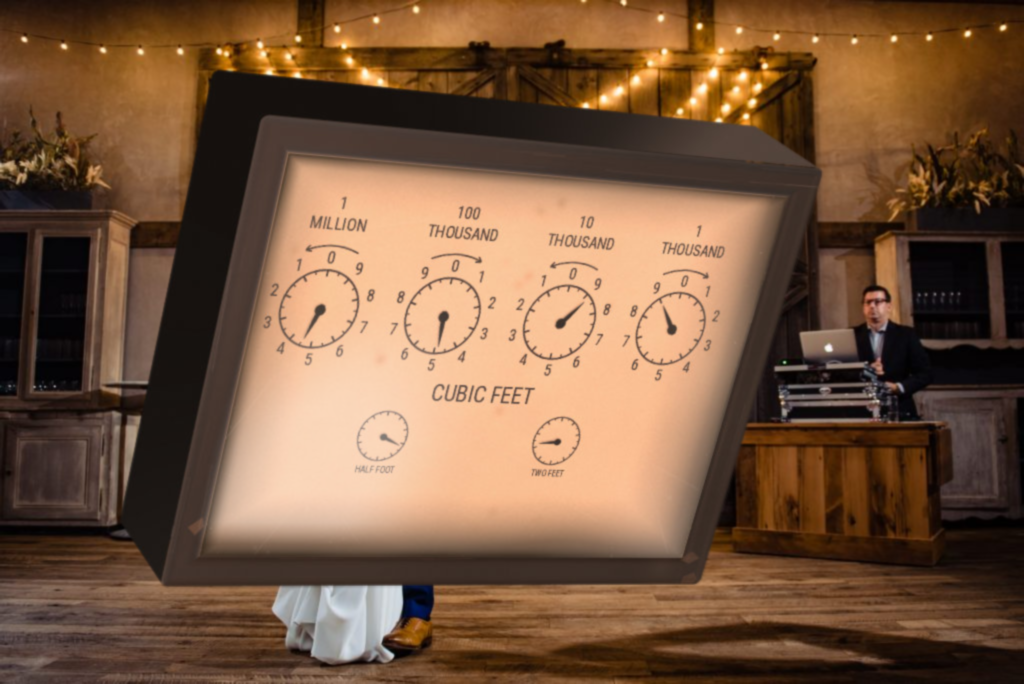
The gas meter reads 448900 ft³
